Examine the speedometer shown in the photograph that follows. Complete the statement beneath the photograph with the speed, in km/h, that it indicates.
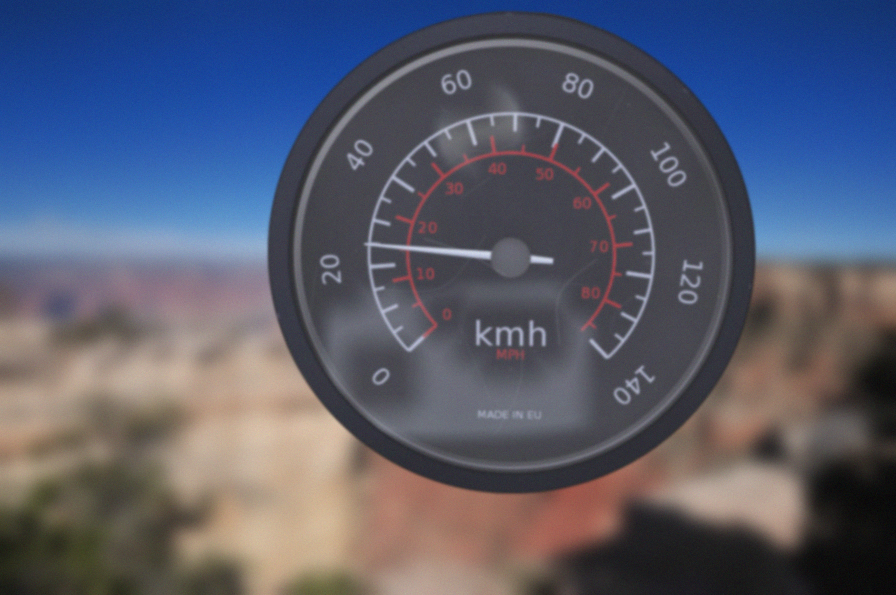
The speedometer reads 25 km/h
